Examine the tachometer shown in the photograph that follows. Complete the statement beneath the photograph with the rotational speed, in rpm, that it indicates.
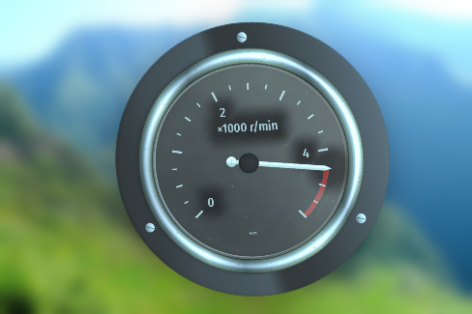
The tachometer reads 4250 rpm
